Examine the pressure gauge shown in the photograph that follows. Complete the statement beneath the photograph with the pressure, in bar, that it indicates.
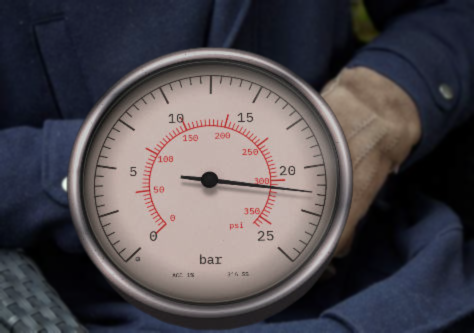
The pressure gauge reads 21.5 bar
